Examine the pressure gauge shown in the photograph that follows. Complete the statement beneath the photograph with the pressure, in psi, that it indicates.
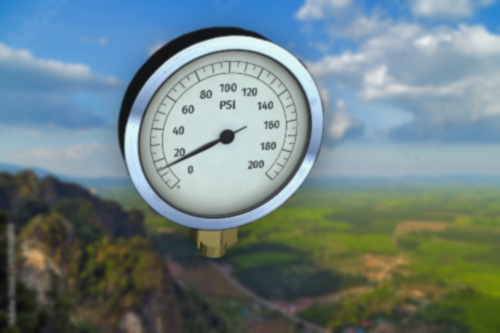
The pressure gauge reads 15 psi
